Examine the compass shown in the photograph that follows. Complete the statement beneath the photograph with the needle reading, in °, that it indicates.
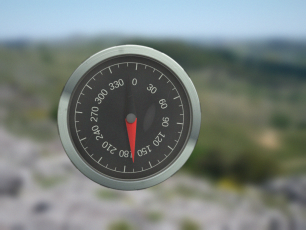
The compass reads 170 °
